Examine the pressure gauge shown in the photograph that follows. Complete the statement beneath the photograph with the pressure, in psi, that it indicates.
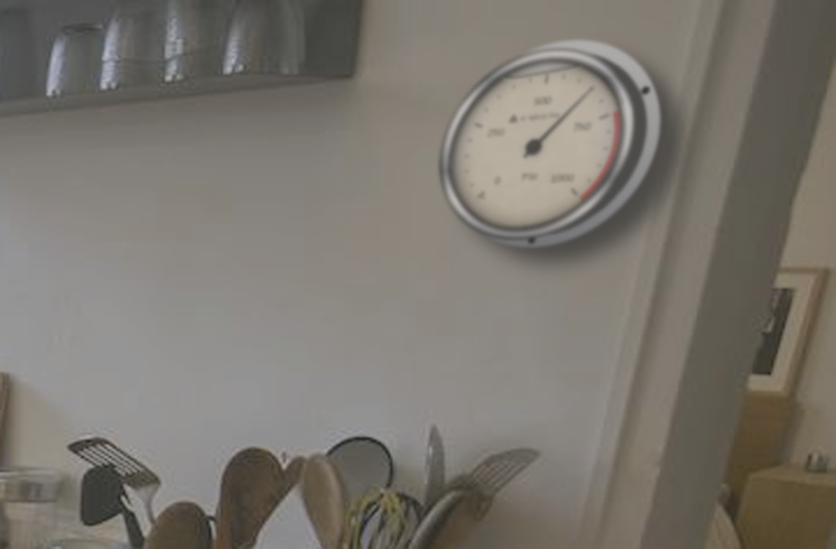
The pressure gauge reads 650 psi
